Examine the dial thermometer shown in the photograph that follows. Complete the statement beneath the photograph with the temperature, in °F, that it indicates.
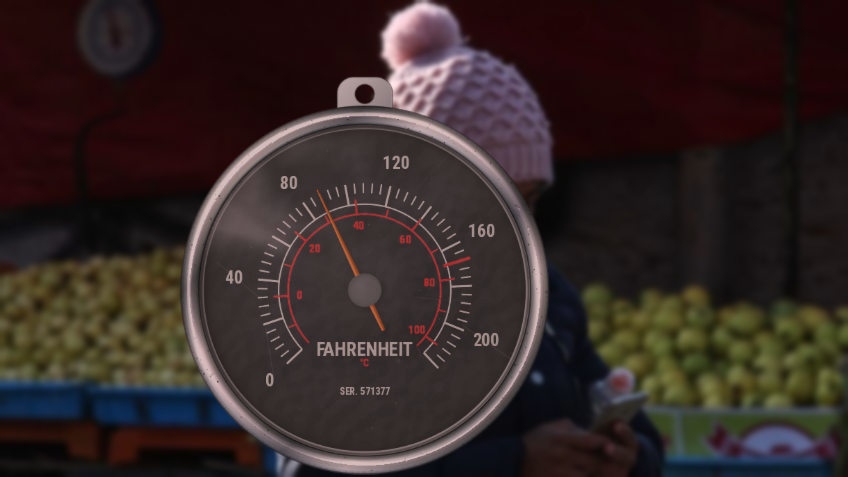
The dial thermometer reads 88 °F
